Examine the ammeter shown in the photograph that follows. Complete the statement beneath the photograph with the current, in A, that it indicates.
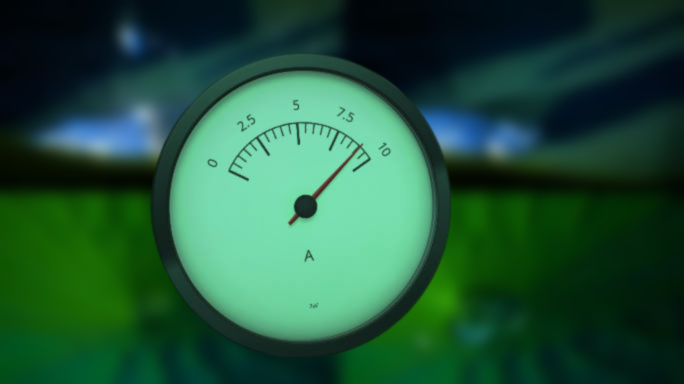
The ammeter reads 9 A
